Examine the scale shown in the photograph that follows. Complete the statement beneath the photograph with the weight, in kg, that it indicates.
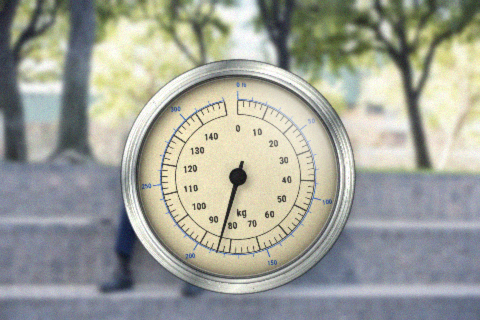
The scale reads 84 kg
